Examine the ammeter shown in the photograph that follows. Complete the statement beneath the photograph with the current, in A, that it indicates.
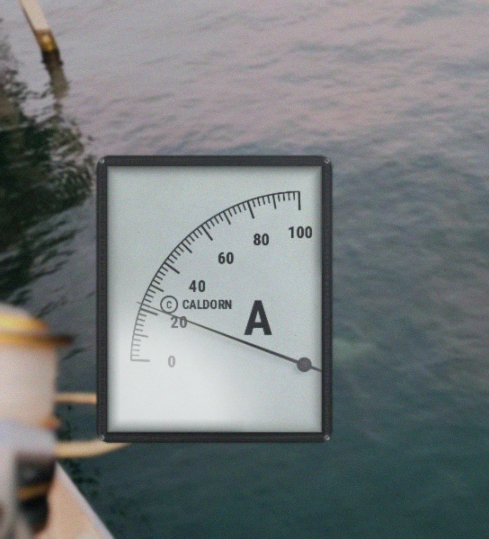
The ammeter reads 22 A
